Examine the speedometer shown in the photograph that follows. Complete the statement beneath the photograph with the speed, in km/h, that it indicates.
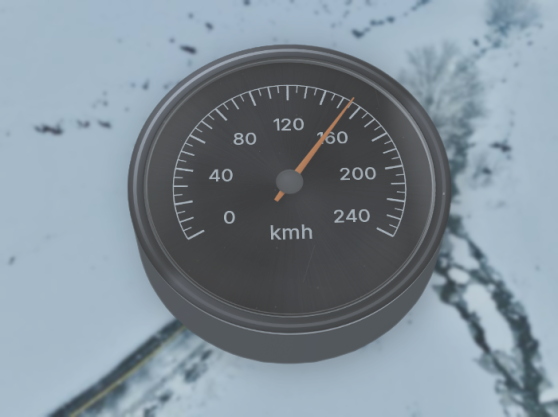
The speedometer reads 155 km/h
